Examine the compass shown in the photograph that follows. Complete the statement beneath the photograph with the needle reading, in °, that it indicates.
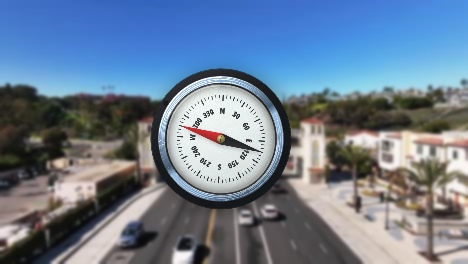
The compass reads 285 °
